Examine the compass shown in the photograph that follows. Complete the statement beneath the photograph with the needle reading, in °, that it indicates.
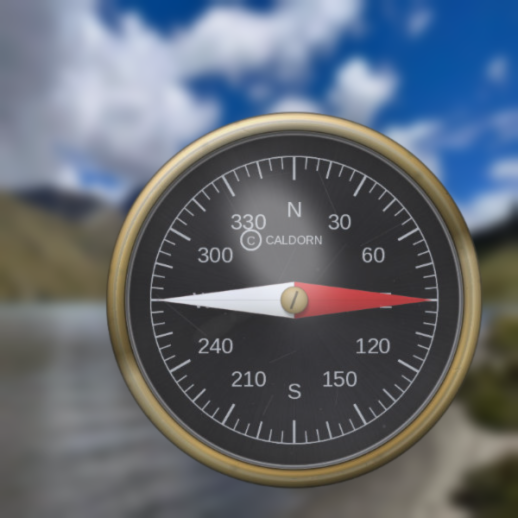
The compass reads 90 °
